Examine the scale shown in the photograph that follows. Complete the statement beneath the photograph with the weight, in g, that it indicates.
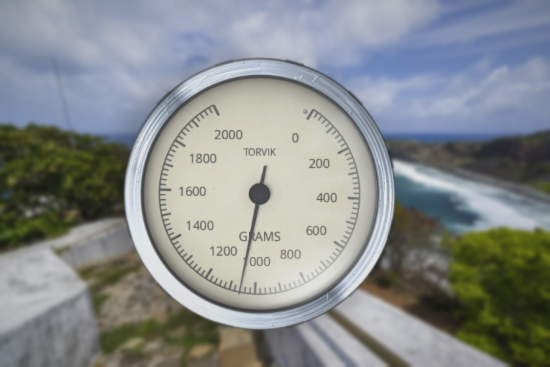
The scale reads 1060 g
